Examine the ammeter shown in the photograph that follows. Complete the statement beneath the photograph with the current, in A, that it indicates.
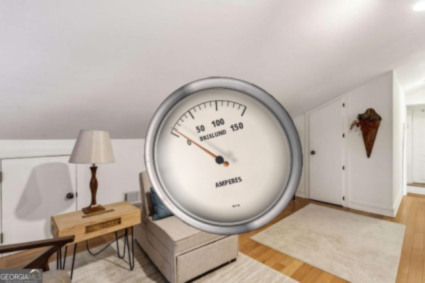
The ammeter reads 10 A
